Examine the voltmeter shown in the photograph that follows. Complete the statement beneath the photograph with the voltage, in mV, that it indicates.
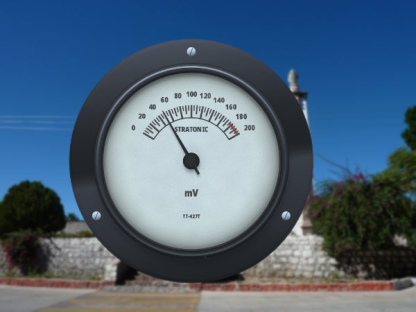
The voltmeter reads 50 mV
